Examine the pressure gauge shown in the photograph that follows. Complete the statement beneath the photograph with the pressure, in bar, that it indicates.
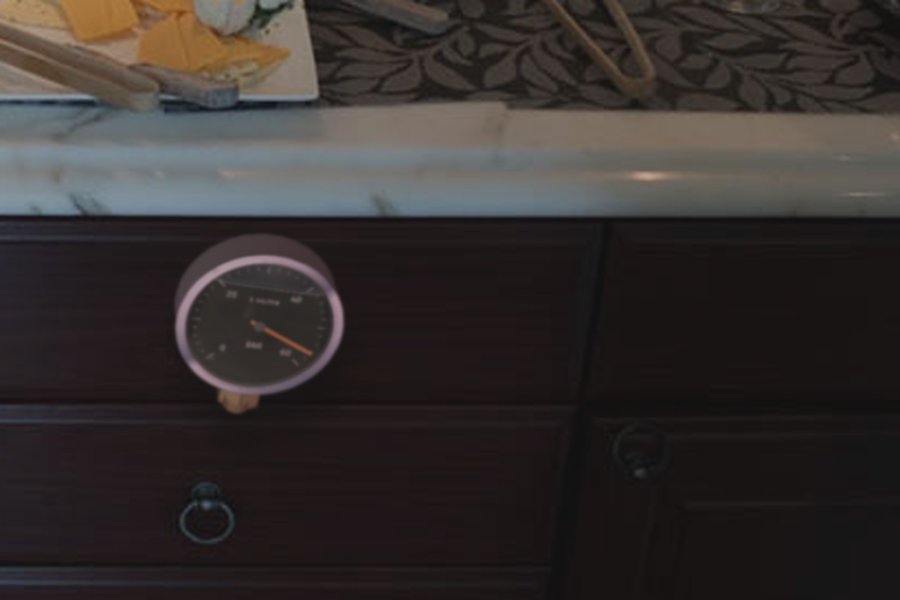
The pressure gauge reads 56 bar
